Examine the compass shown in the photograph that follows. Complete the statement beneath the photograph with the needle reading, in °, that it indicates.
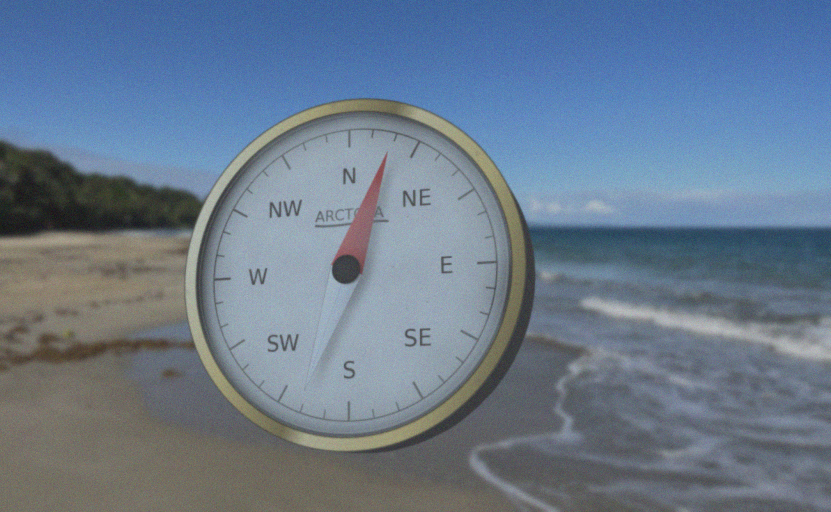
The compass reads 20 °
